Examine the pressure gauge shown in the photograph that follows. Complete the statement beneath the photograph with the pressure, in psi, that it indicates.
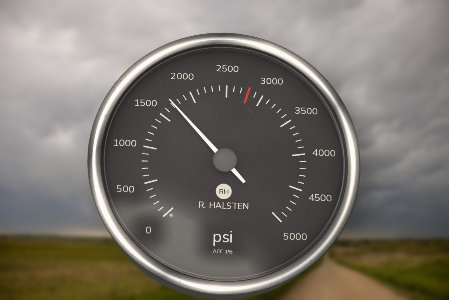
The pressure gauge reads 1700 psi
